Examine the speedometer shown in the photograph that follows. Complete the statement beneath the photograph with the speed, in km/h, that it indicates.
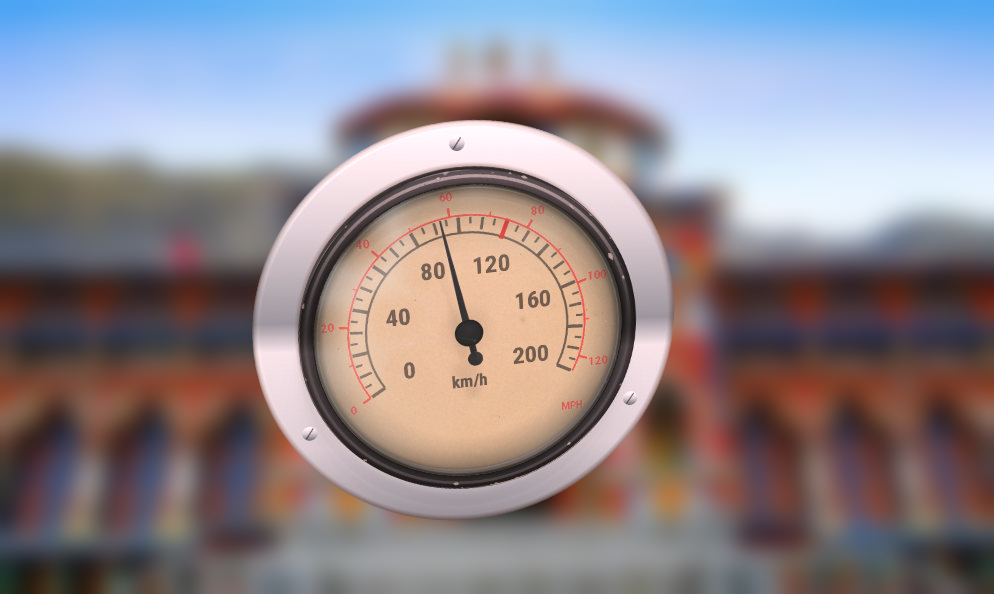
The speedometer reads 92.5 km/h
